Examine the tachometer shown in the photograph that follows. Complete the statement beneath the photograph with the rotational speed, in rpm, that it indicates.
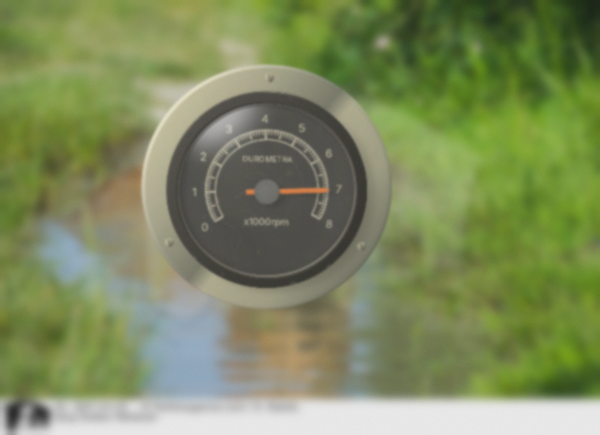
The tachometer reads 7000 rpm
